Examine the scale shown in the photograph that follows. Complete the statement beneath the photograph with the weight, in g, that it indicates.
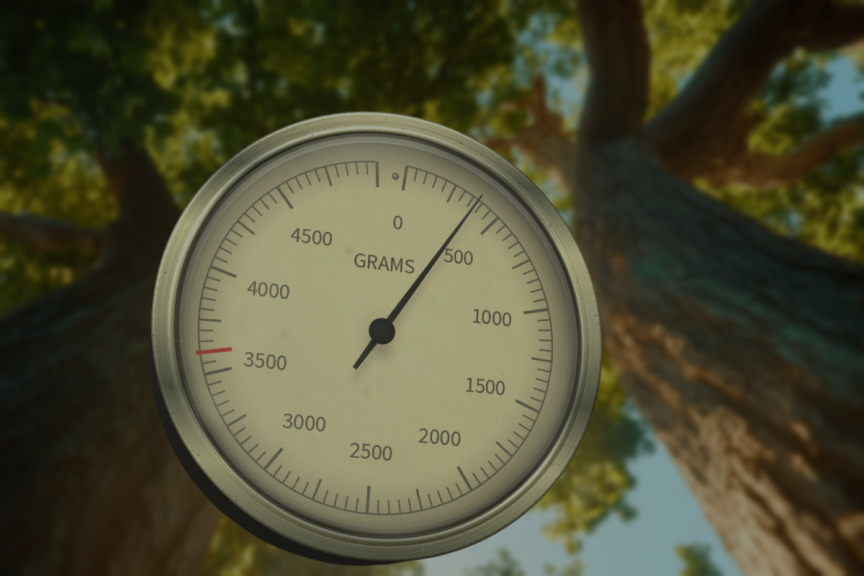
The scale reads 375 g
